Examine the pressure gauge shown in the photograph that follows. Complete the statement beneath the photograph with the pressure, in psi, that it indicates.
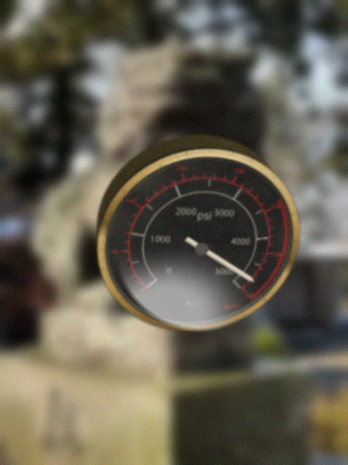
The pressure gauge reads 4750 psi
